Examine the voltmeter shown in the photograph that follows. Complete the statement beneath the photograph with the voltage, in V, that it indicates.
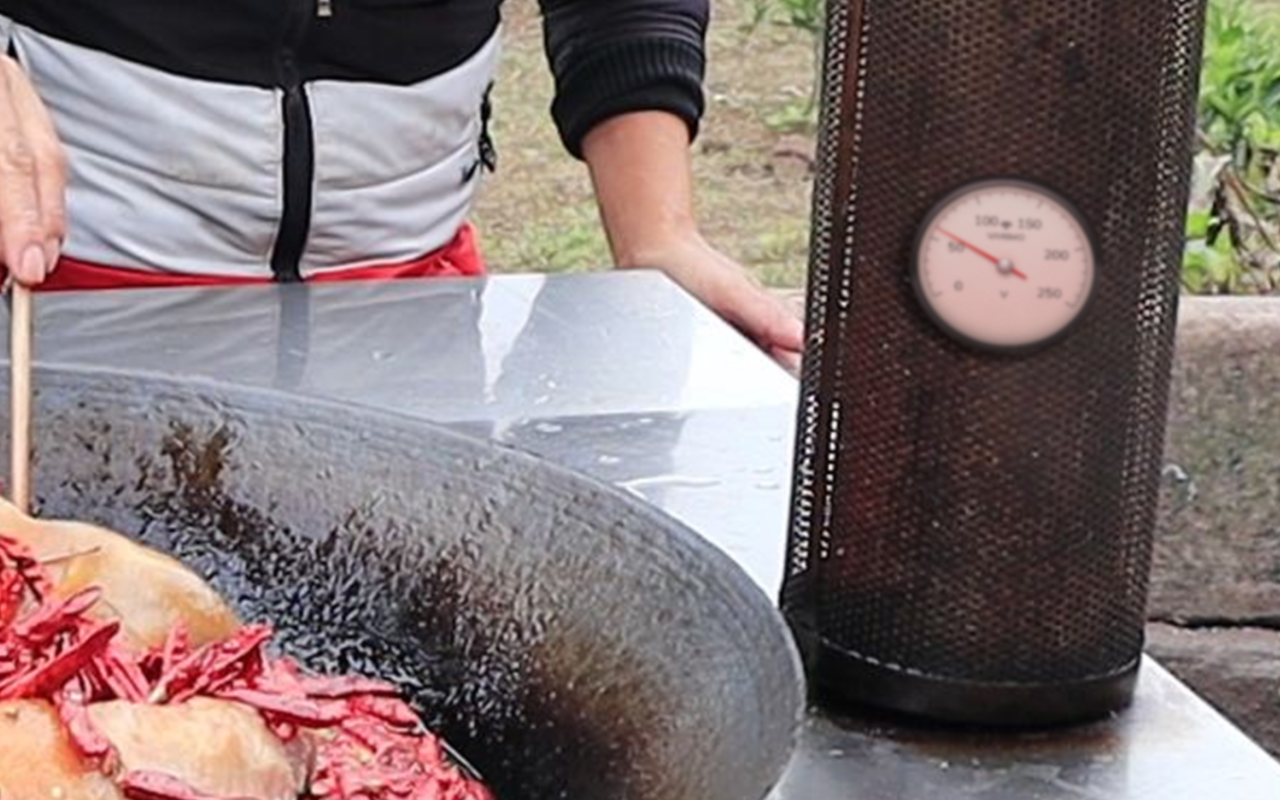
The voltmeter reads 60 V
